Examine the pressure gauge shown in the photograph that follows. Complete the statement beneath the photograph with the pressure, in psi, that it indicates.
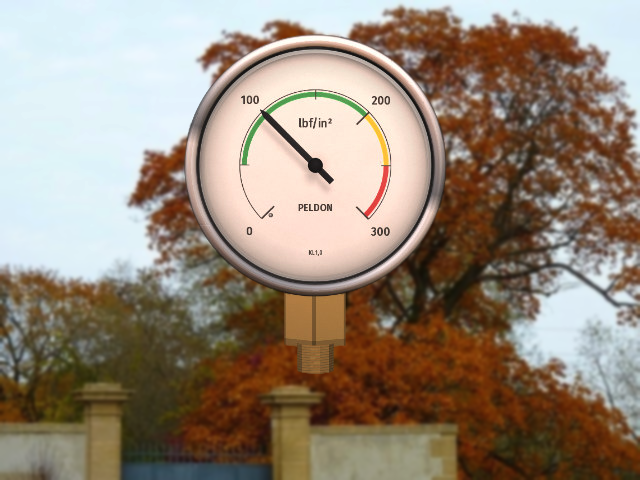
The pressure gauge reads 100 psi
